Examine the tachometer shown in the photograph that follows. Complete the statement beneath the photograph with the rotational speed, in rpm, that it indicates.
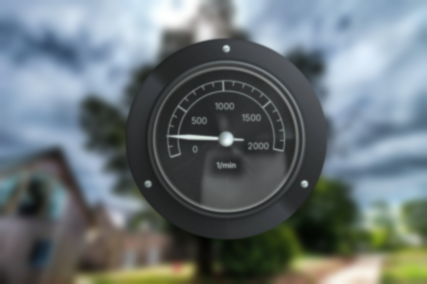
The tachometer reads 200 rpm
